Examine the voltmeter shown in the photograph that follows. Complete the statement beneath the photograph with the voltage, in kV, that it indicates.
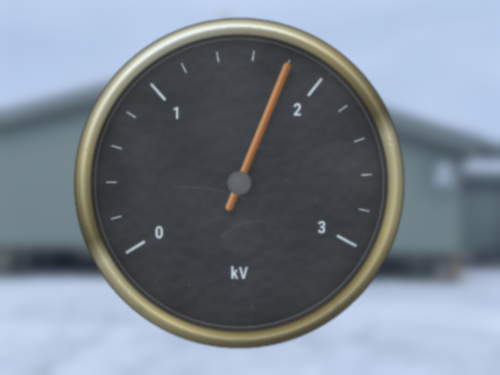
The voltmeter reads 1.8 kV
